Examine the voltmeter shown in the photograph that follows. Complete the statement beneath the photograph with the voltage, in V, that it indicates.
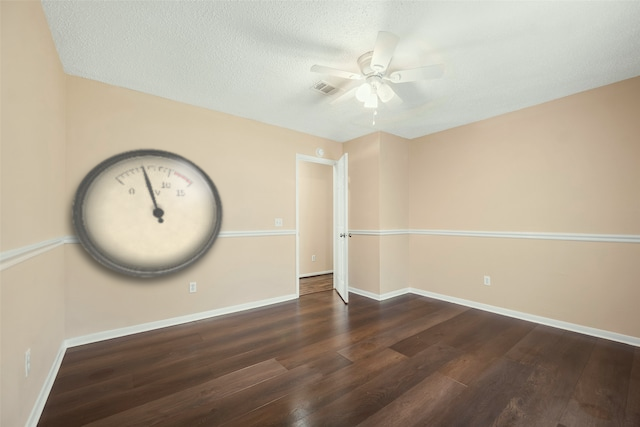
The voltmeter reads 5 V
